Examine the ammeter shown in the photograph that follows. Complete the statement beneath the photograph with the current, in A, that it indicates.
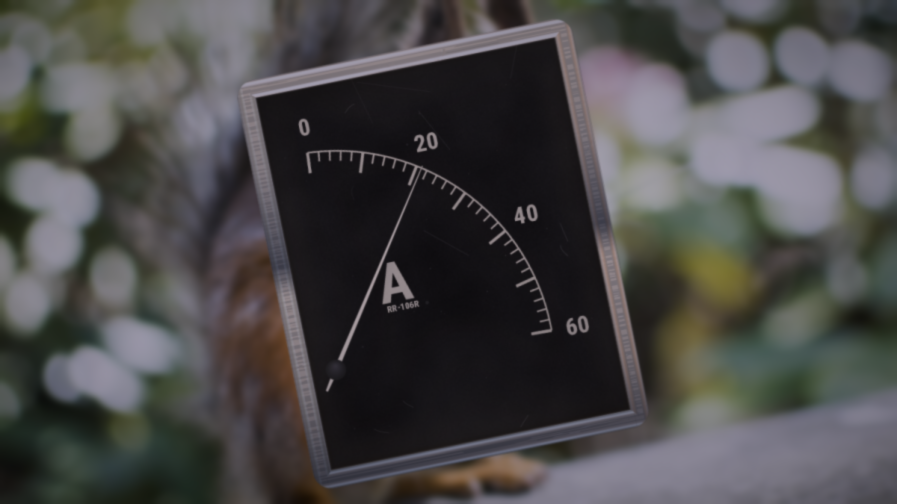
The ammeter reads 21 A
